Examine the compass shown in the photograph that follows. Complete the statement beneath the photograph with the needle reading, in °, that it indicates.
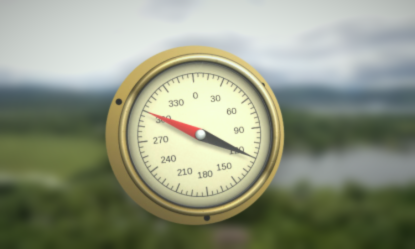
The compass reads 300 °
